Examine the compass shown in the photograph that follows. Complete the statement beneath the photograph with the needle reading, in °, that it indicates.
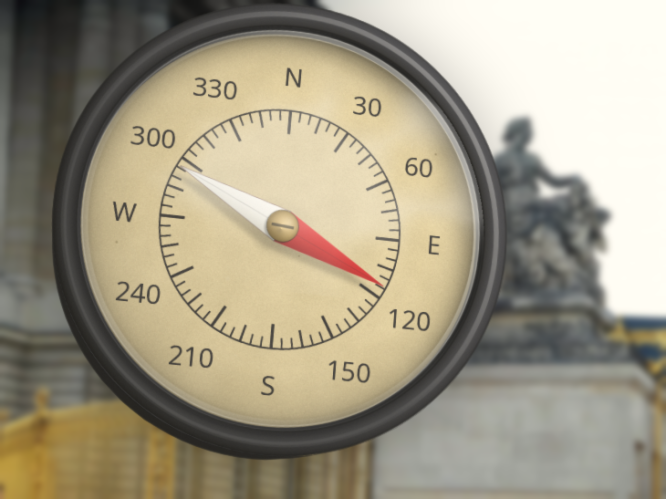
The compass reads 115 °
